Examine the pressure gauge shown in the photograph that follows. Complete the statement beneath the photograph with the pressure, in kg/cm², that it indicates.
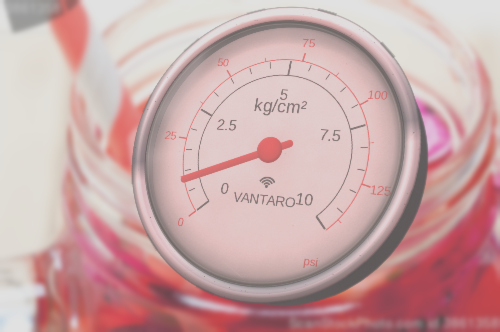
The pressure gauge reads 0.75 kg/cm²
